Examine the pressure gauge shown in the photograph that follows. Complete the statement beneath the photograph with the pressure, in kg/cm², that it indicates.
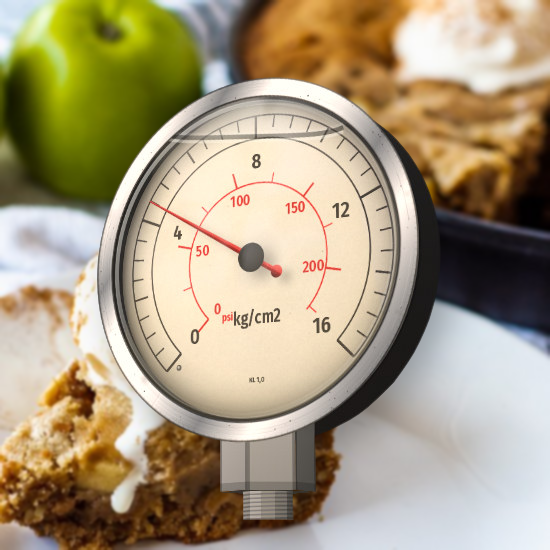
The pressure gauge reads 4.5 kg/cm²
